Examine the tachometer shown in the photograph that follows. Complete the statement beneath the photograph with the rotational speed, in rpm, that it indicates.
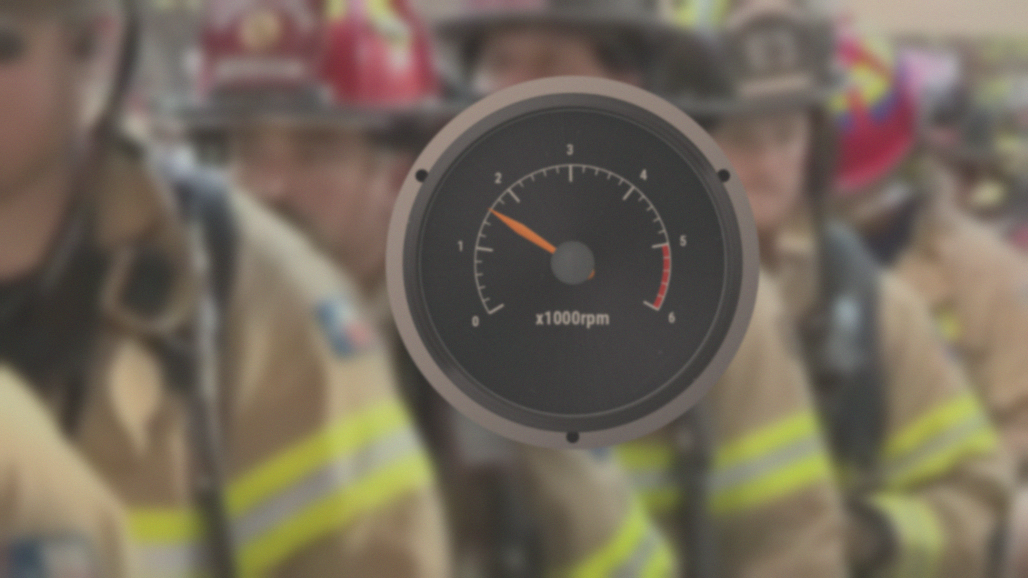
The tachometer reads 1600 rpm
